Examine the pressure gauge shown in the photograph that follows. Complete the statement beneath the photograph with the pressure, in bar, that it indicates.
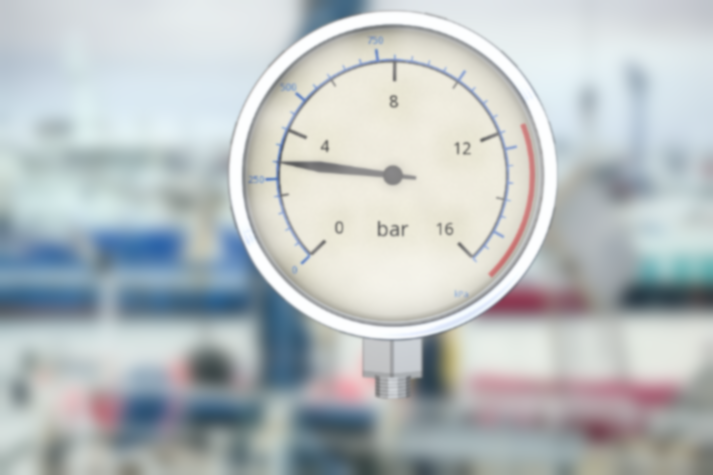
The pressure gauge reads 3 bar
